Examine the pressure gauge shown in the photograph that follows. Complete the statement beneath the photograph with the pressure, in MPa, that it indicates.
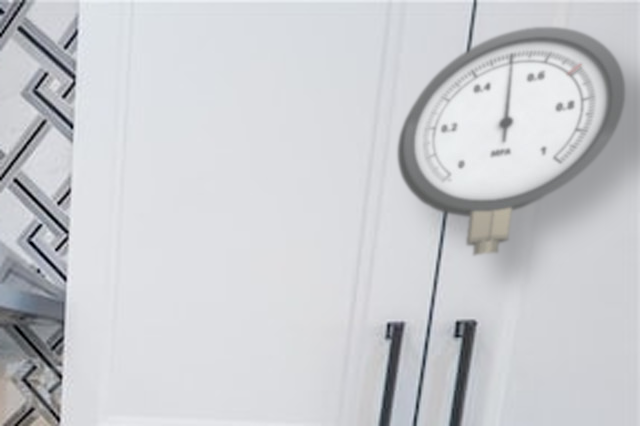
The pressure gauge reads 0.5 MPa
